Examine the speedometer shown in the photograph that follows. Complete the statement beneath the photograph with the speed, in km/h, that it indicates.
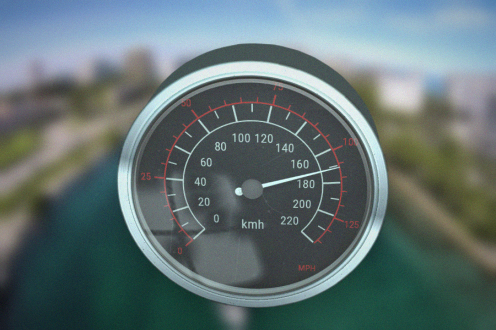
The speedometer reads 170 km/h
